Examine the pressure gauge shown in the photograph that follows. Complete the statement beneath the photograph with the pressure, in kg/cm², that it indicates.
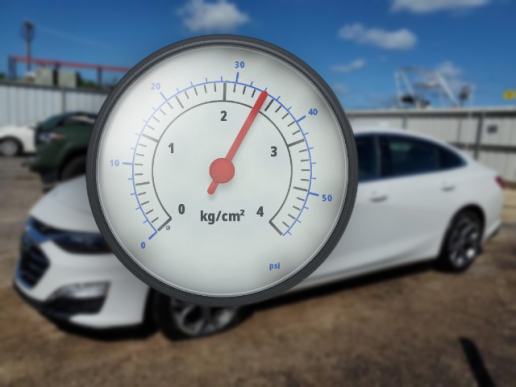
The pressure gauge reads 2.4 kg/cm²
